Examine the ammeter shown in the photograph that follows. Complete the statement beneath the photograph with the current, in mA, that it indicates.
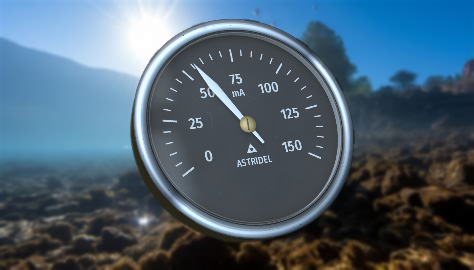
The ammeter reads 55 mA
